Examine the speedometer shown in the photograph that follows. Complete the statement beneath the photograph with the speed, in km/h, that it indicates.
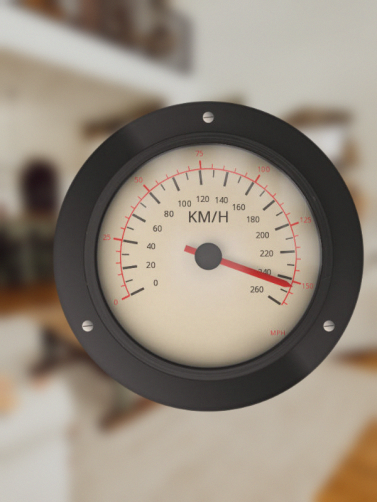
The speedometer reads 245 km/h
